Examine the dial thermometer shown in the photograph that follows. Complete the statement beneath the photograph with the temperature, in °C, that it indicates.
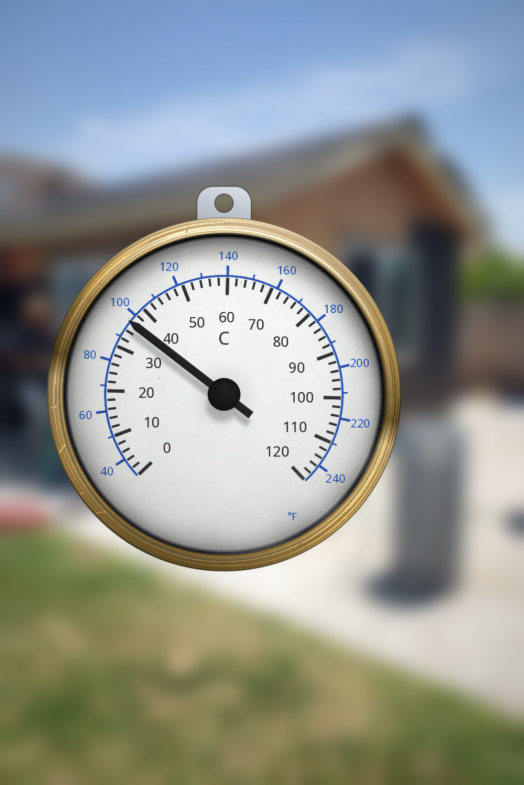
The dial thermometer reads 36 °C
